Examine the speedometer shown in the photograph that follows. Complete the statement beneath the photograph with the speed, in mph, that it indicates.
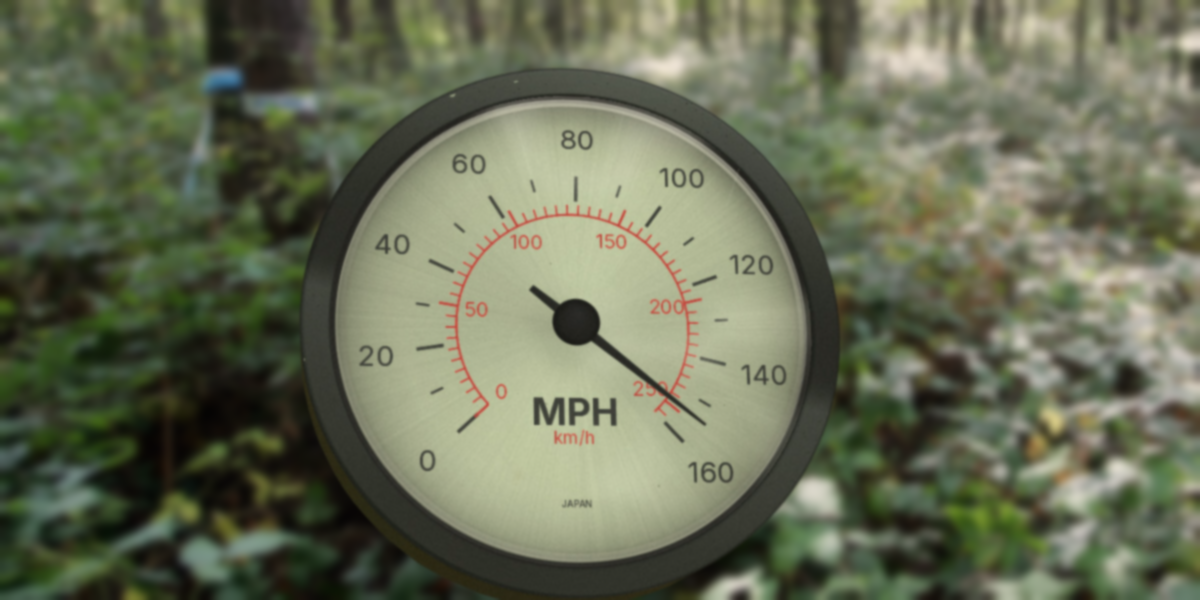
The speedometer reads 155 mph
